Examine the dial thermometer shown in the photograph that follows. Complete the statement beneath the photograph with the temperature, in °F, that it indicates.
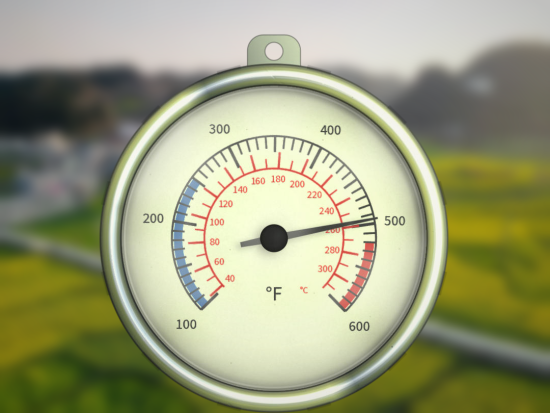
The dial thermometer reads 495 °F
